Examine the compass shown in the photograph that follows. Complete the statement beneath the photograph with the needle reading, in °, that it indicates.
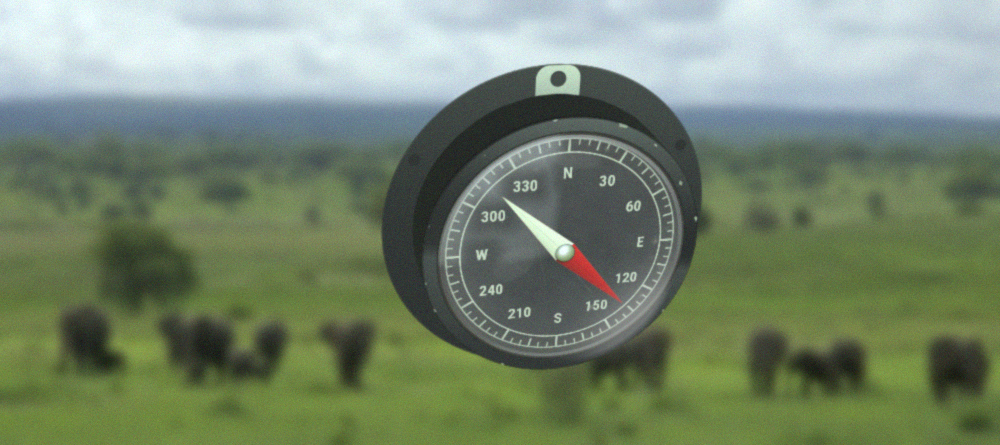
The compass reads 135 °
